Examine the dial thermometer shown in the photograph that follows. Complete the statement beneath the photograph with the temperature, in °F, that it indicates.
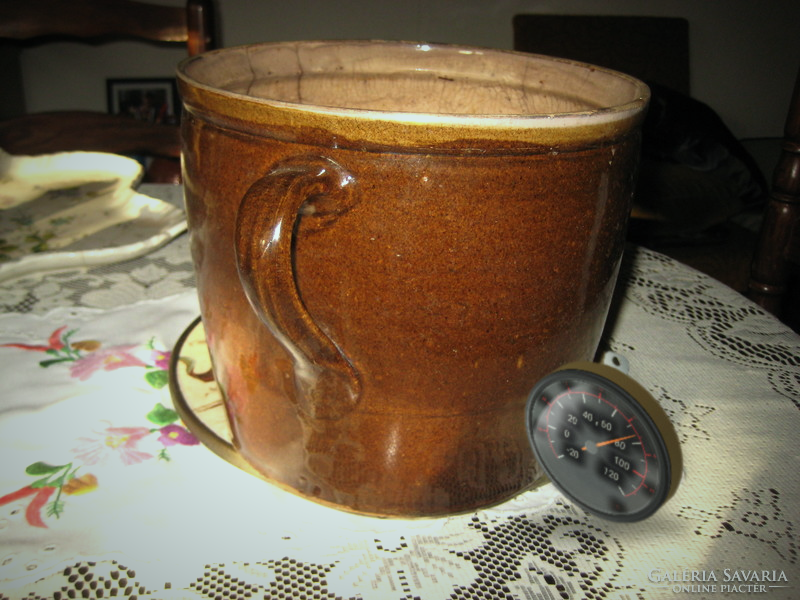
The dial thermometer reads 75 °F
